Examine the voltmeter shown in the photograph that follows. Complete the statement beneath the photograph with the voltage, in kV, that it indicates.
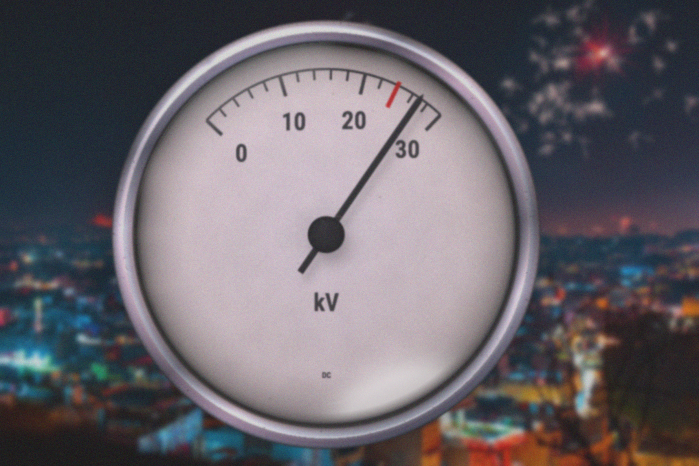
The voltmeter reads 27 kV
